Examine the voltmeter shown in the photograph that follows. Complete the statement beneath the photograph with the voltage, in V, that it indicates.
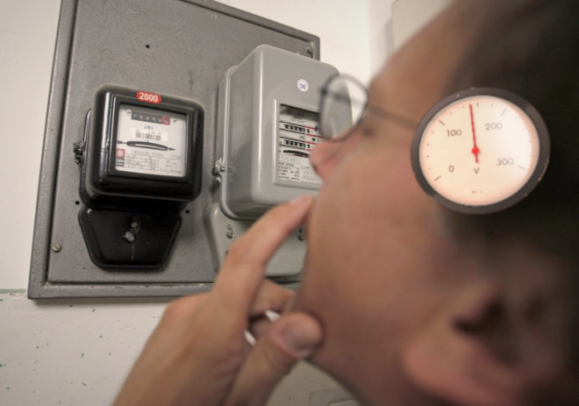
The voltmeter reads 150 V
